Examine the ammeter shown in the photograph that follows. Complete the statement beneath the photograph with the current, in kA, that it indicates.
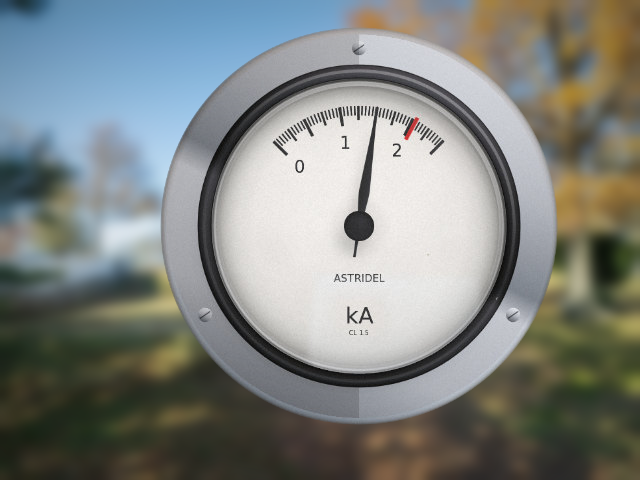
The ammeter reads 1.5 kA
